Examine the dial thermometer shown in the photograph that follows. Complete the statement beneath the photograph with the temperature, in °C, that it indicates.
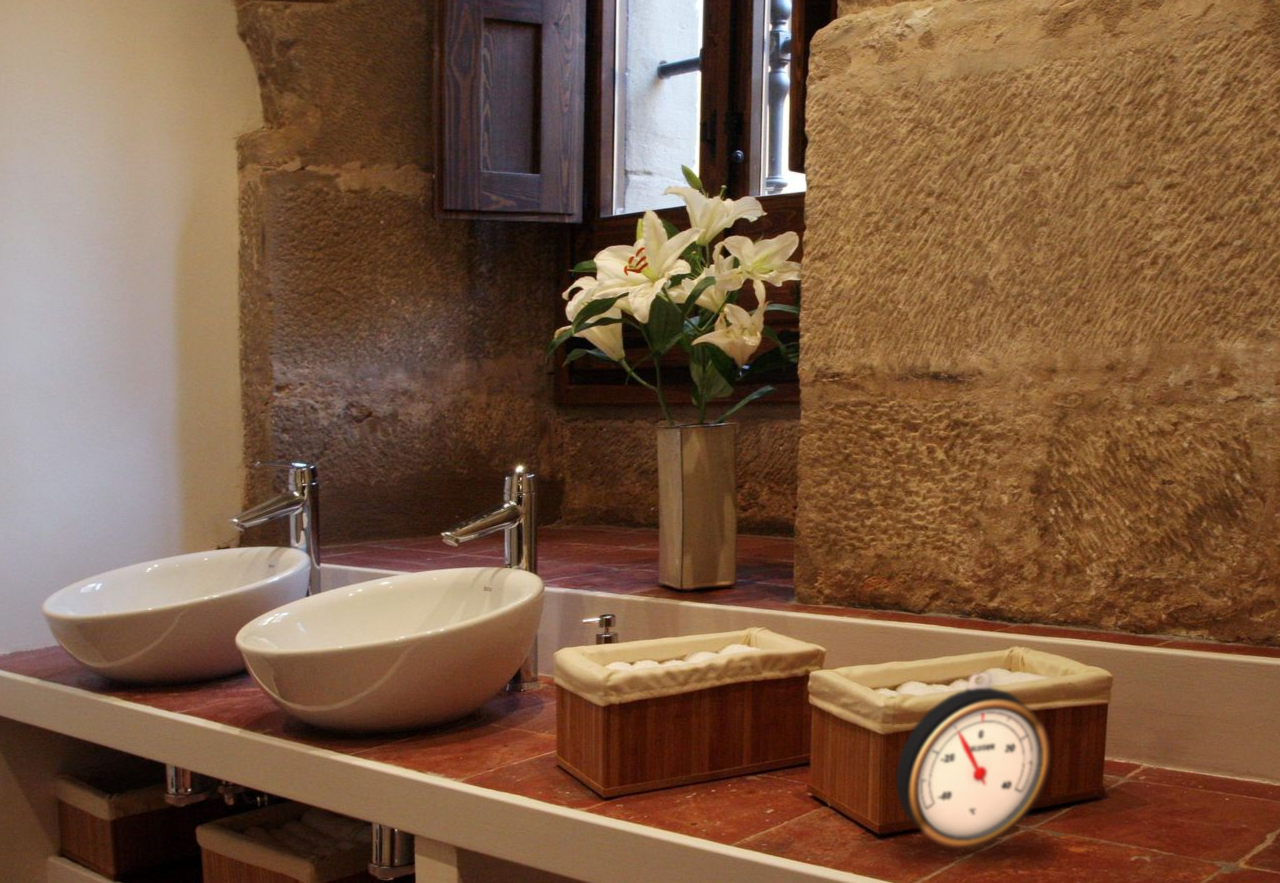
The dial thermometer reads -10 °C
